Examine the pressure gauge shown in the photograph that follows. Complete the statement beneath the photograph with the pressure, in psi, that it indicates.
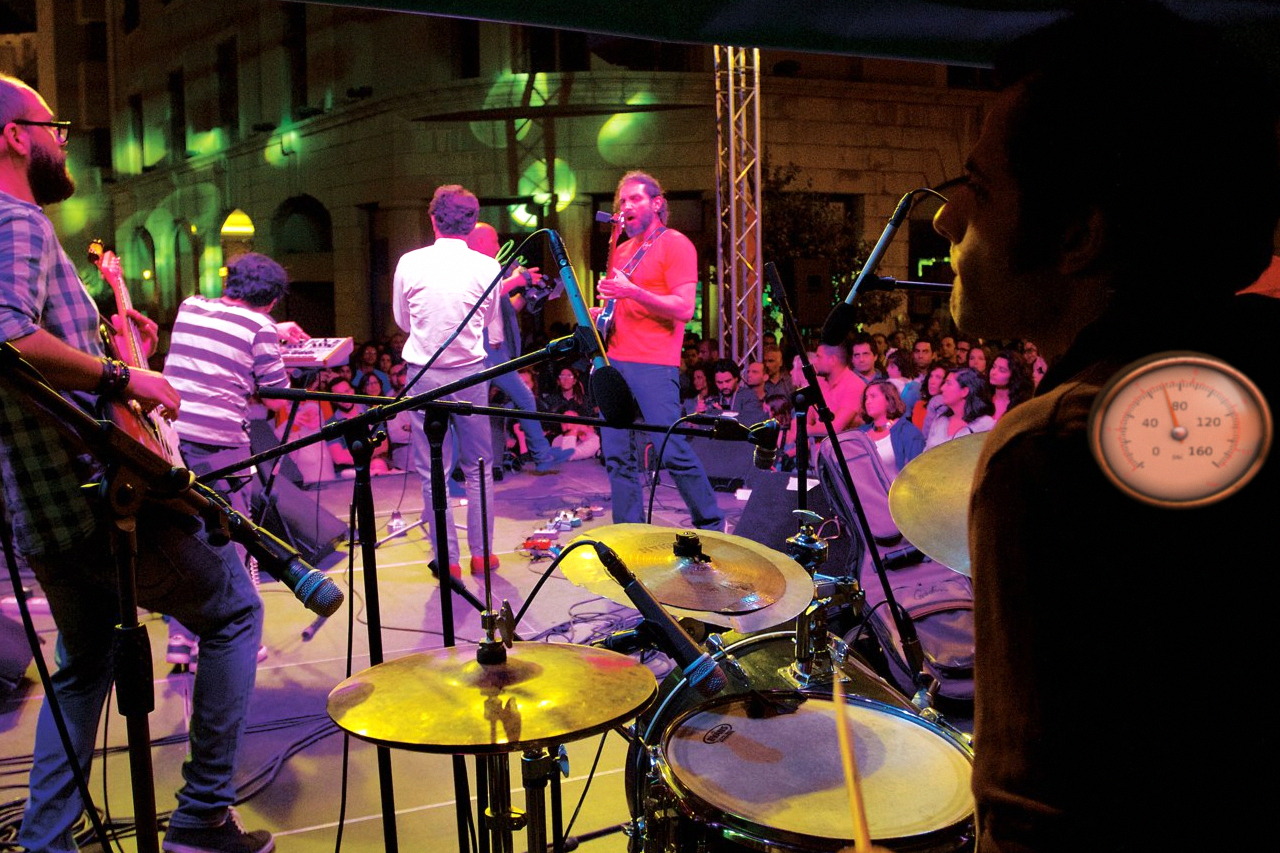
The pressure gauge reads 70 psi
